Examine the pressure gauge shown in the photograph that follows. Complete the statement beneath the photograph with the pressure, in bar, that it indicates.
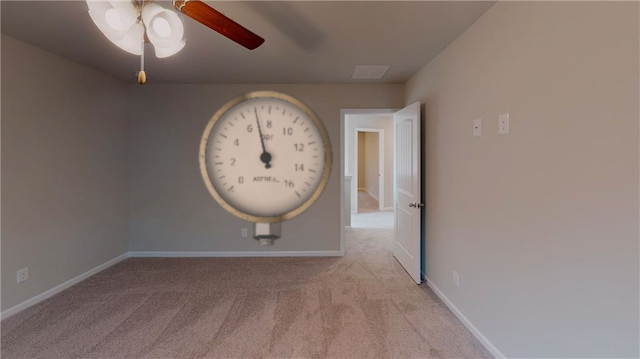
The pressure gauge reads 7 bar
